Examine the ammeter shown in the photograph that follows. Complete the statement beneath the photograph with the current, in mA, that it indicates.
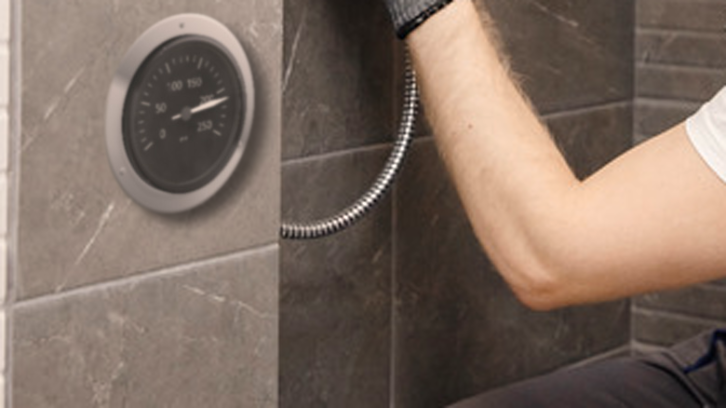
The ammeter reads 210 mA
